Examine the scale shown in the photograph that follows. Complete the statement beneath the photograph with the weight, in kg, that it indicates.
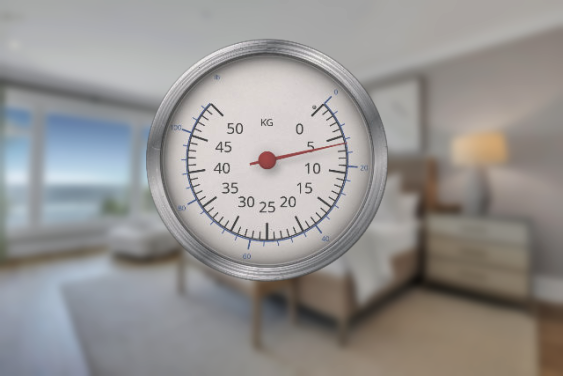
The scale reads 6 kg
